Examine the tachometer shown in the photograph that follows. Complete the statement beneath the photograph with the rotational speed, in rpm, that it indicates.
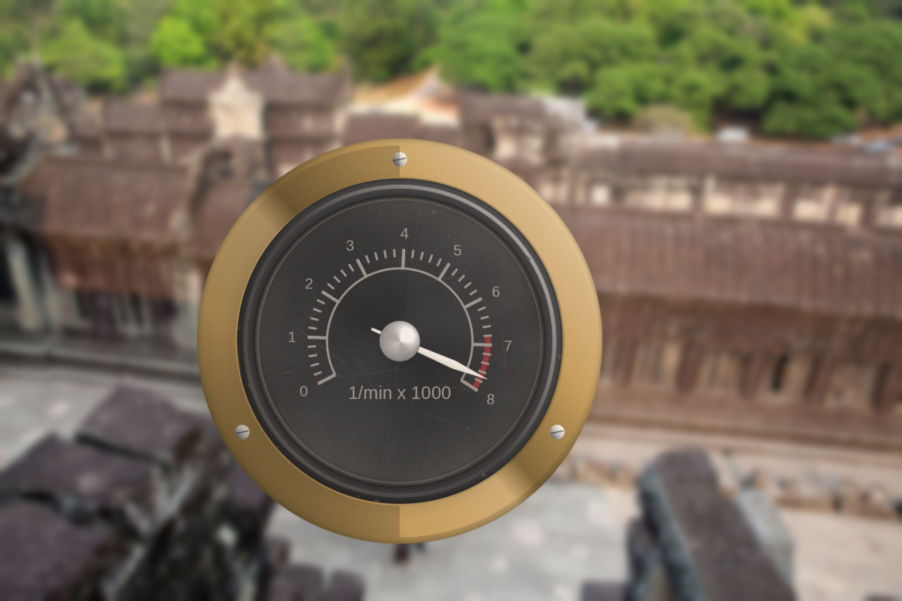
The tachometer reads 7700 rpm
